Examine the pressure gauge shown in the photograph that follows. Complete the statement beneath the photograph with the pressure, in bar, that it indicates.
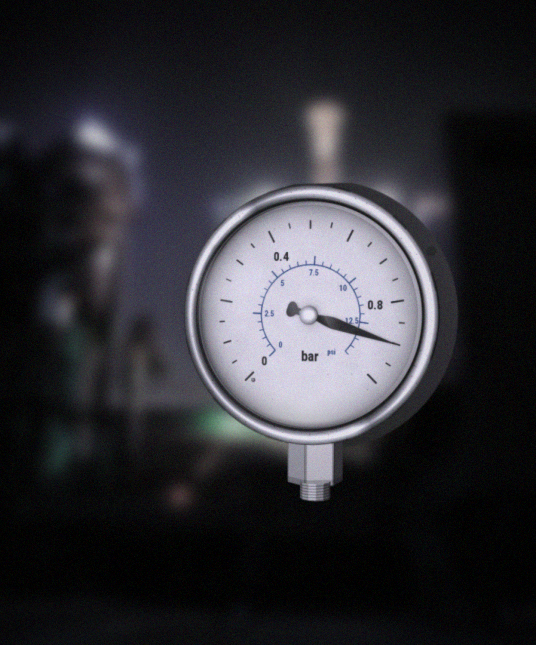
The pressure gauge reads 0.9 bar
